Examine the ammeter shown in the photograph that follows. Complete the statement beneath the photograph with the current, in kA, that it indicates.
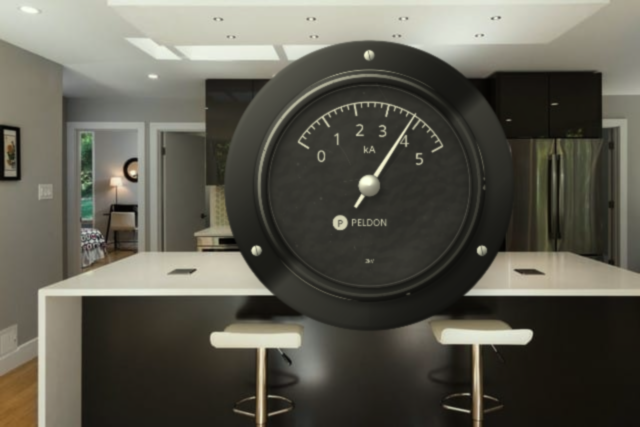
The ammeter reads 3.8 kA
